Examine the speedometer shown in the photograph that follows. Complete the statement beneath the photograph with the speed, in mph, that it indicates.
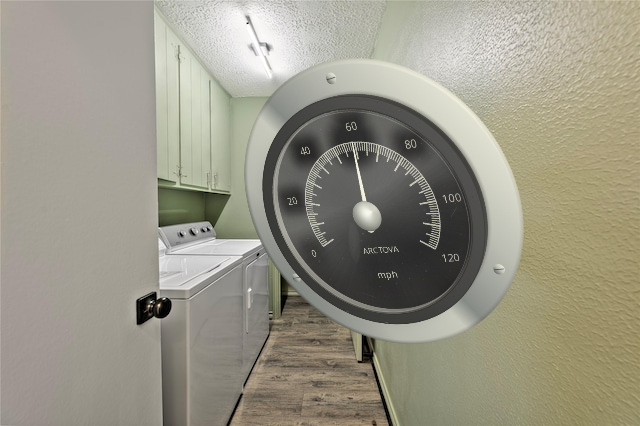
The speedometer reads 60 mph
